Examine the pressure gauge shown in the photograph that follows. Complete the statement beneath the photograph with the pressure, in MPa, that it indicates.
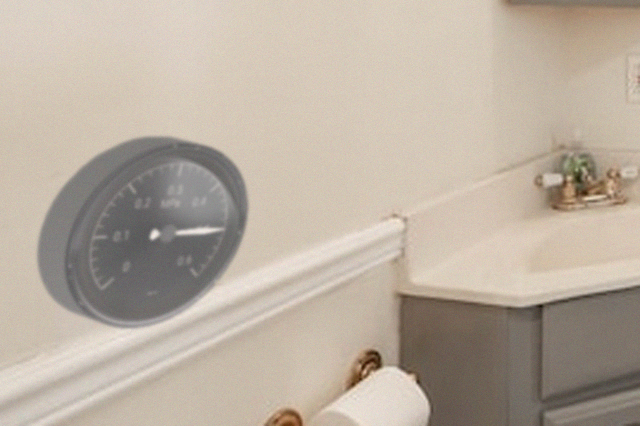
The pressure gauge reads 0.5 MPa
